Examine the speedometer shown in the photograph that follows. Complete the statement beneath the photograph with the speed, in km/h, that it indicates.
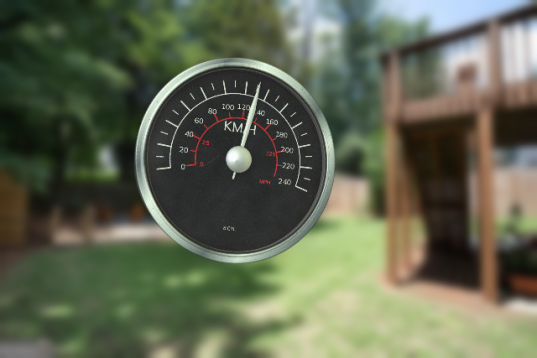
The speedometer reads 130 km/h
